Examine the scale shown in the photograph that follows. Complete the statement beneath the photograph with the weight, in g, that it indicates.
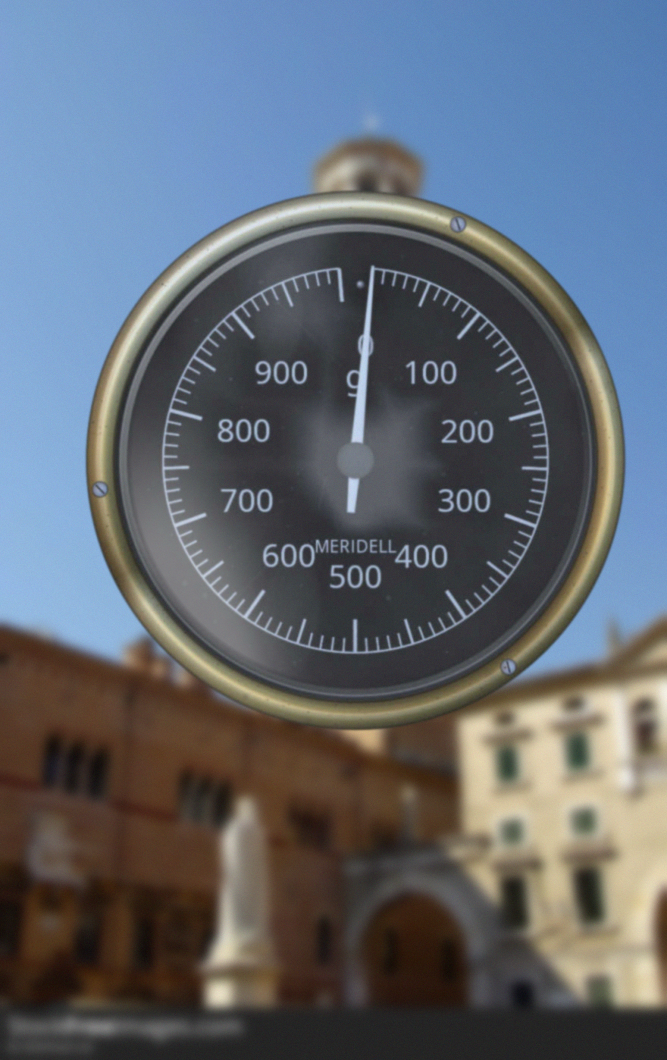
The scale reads 0 g
